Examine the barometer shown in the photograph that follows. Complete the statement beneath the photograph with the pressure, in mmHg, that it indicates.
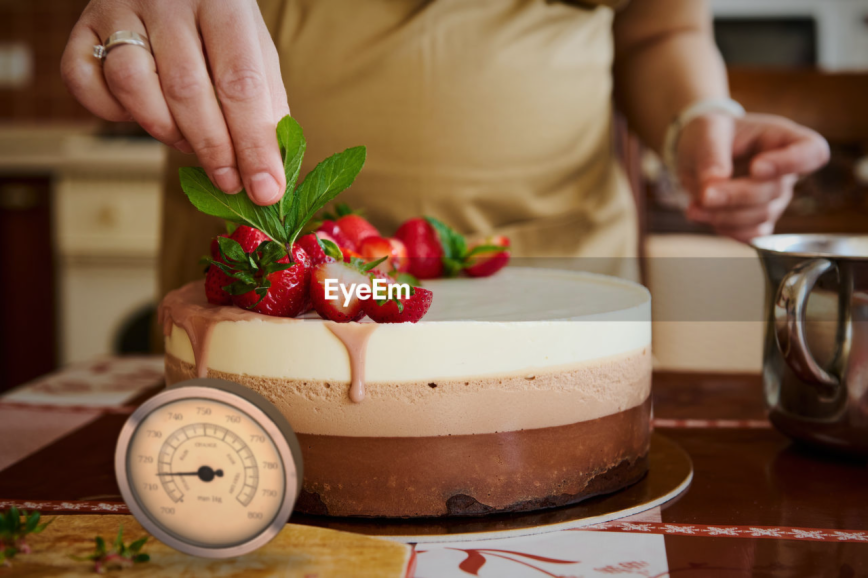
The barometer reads 715 mmHg
